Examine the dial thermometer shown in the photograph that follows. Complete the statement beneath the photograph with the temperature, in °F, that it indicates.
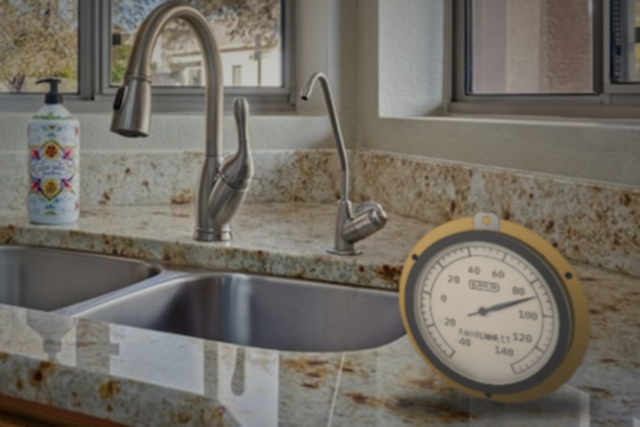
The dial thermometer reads 88 °F
